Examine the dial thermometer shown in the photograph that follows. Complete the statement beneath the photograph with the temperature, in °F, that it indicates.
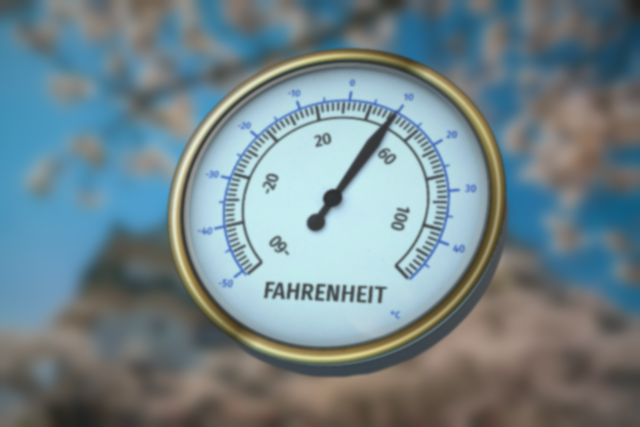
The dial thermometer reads 50 °F
